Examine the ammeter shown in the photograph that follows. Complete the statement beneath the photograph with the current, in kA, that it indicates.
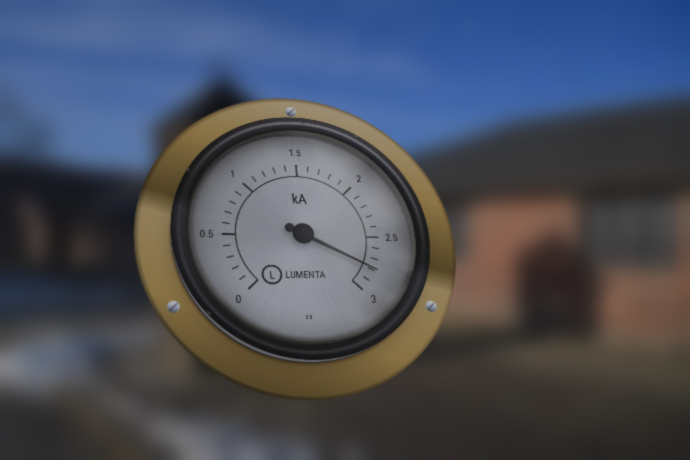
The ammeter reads 2.8 kA
